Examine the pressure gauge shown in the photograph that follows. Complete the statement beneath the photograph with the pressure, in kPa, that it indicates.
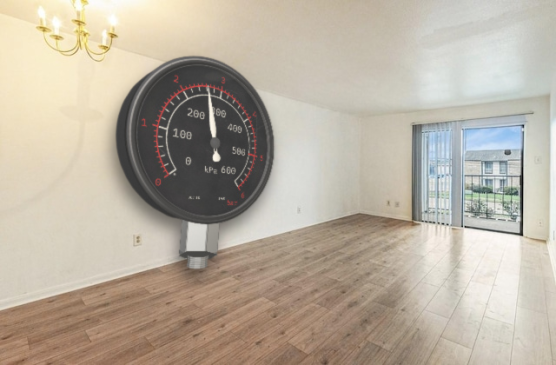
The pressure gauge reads 260 kPa
